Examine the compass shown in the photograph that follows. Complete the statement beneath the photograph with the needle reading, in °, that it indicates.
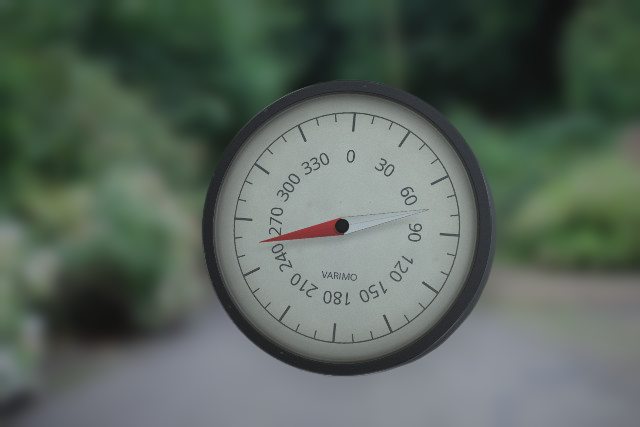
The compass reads 255 °
